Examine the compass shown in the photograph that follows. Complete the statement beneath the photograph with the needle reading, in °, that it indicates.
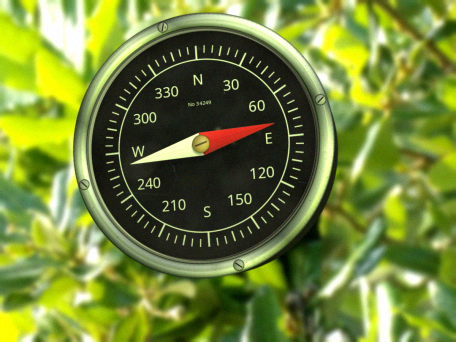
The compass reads 80 °
